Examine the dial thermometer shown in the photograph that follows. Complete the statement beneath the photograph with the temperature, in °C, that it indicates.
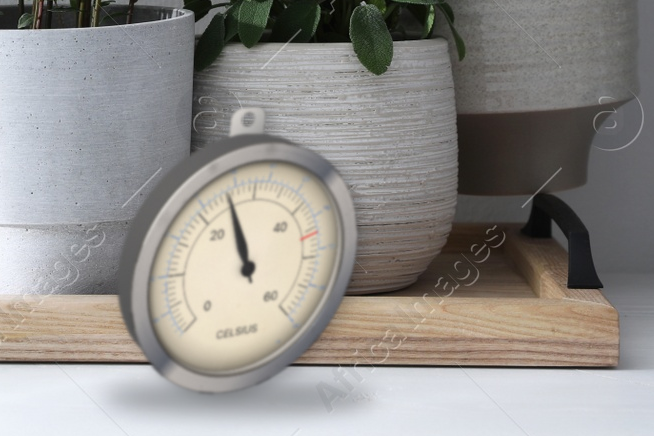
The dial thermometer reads 25 °C
